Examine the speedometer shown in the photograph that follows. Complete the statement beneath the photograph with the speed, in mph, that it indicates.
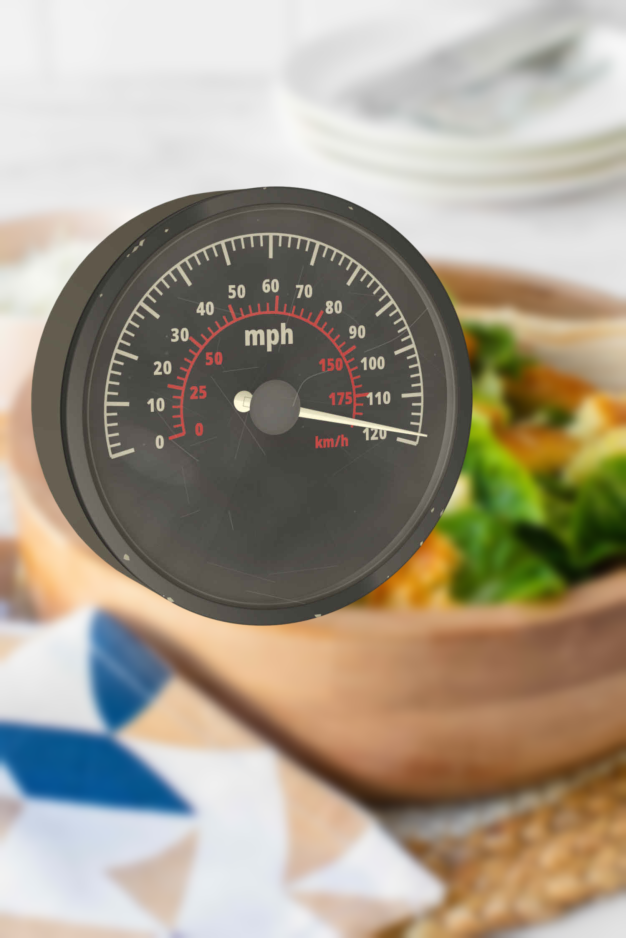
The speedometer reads 118 mph
